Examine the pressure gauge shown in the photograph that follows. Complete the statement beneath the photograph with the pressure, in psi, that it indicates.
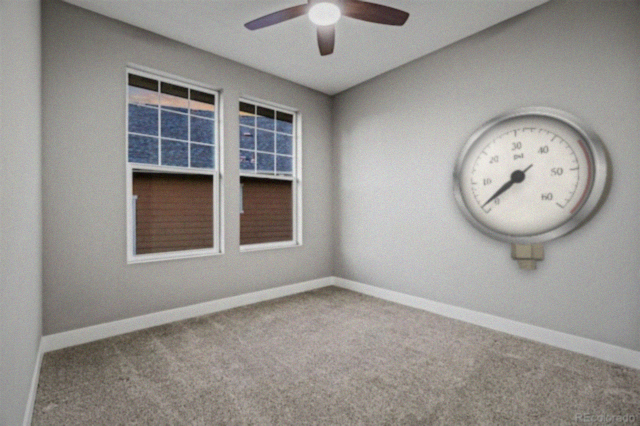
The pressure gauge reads 2 psi
